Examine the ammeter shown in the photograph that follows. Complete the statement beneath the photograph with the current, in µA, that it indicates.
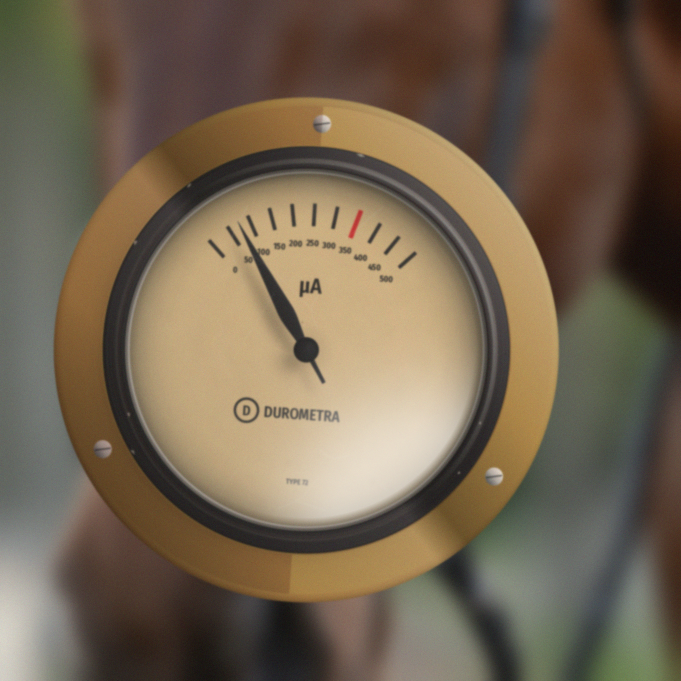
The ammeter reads 75 µA
